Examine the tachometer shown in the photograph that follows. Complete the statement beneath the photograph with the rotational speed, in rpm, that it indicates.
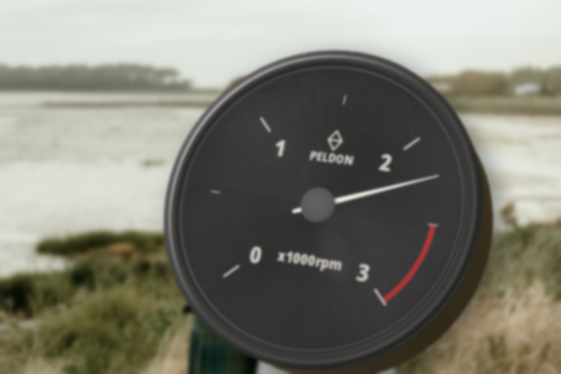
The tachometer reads 2250 rpm
